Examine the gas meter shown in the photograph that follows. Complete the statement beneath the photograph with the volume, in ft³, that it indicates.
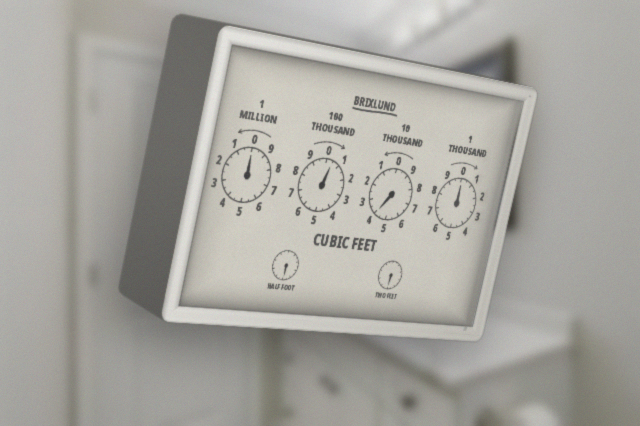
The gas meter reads 4000 ft³
